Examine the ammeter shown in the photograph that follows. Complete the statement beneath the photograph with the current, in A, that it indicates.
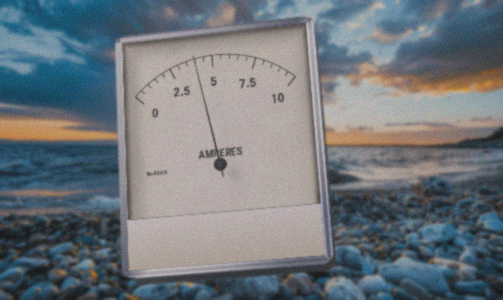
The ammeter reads 4 A
